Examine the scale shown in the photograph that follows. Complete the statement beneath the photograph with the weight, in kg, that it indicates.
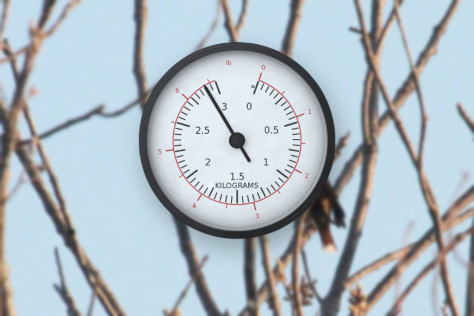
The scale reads 2.9 kg
